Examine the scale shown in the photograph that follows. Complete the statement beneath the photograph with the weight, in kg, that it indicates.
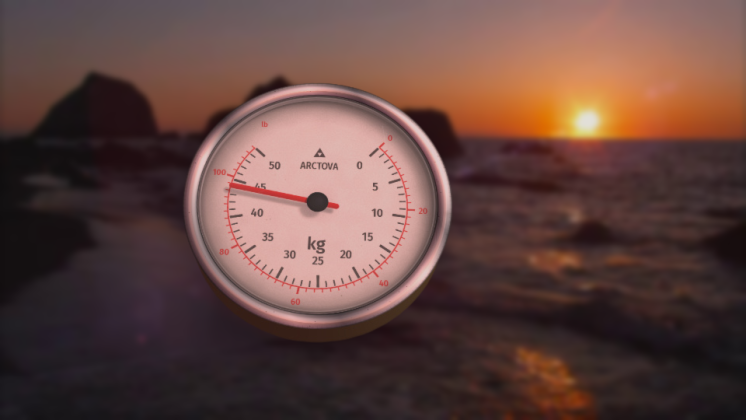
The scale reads 44 kg
